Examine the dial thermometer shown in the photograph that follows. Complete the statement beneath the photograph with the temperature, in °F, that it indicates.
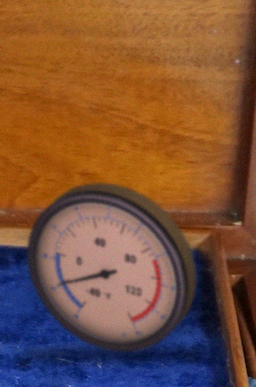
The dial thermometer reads -20 °F
